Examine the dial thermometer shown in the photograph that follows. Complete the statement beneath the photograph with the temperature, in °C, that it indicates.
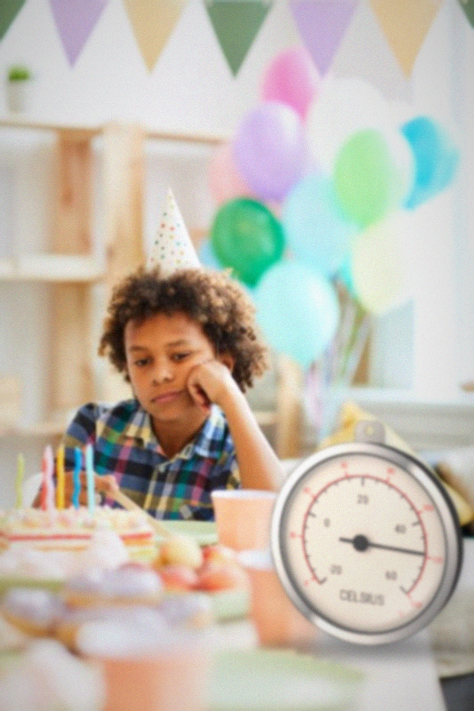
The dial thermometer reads 48 °C
